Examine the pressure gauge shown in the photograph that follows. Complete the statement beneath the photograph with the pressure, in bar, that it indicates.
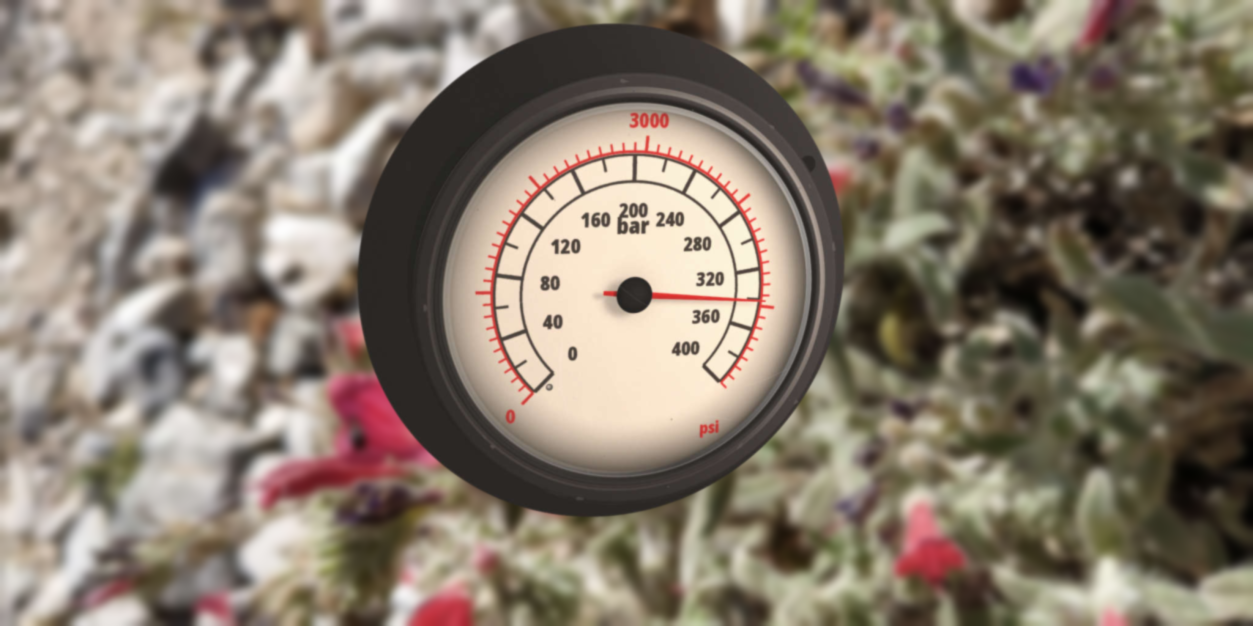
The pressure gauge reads 340 bar
